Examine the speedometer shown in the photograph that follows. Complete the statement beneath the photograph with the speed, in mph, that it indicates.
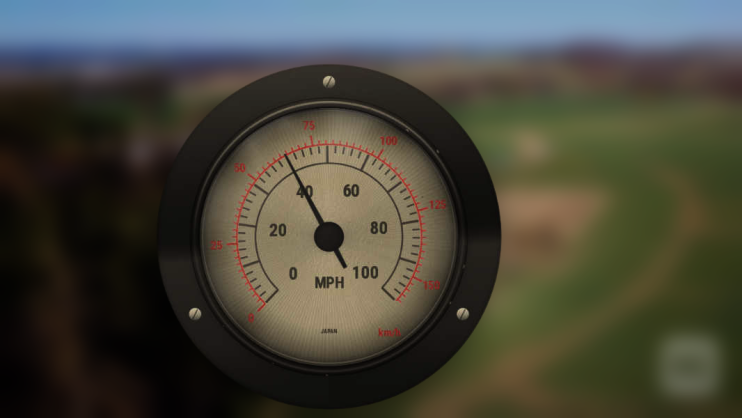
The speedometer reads 40 mph
